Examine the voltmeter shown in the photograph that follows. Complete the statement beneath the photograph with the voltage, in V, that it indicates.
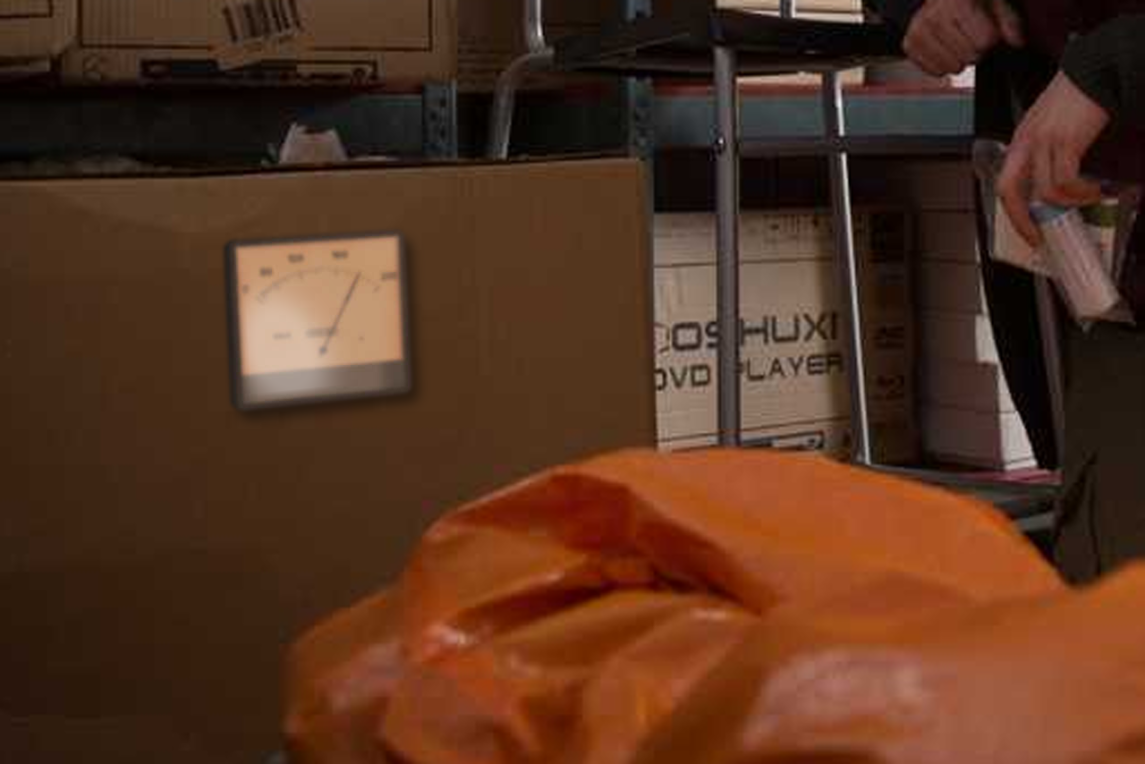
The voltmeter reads 180 V
